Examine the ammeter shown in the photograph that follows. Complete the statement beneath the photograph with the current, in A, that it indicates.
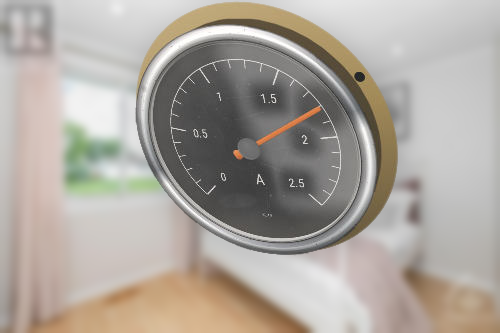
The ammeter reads 1.8 A
